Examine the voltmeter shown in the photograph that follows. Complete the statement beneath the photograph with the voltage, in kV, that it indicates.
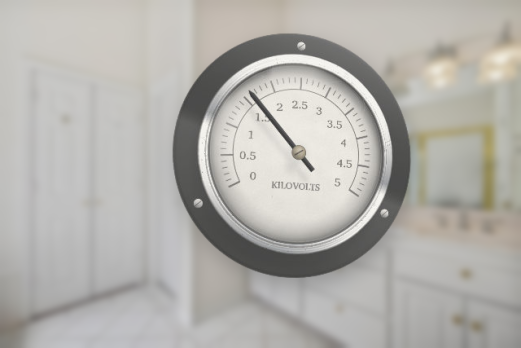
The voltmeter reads 1.6 kV
